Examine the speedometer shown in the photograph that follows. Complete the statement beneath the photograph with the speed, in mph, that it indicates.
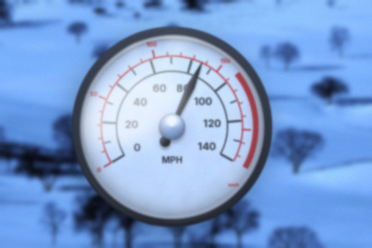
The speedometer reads 85 mph
